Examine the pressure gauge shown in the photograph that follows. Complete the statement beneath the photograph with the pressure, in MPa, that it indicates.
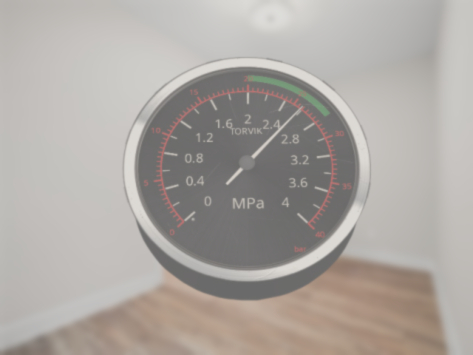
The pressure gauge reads 2.6 MPa
